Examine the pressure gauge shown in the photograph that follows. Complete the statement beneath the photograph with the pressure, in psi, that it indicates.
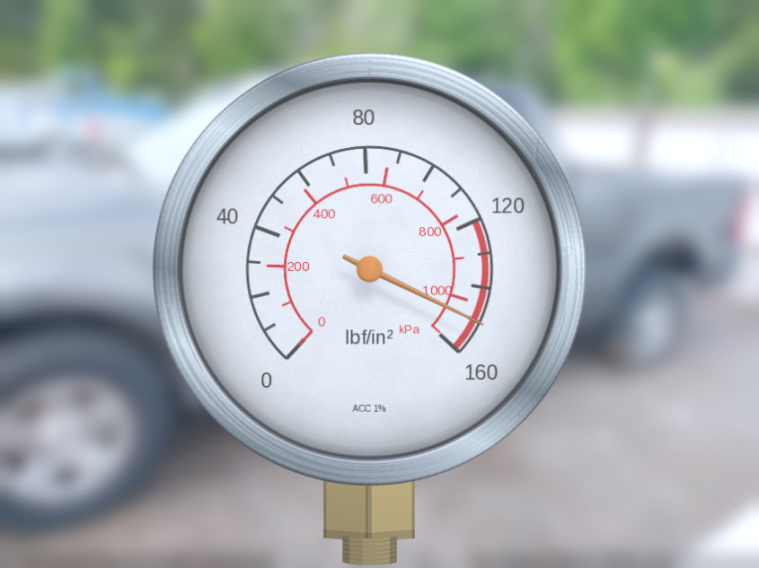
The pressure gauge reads 150 psi
